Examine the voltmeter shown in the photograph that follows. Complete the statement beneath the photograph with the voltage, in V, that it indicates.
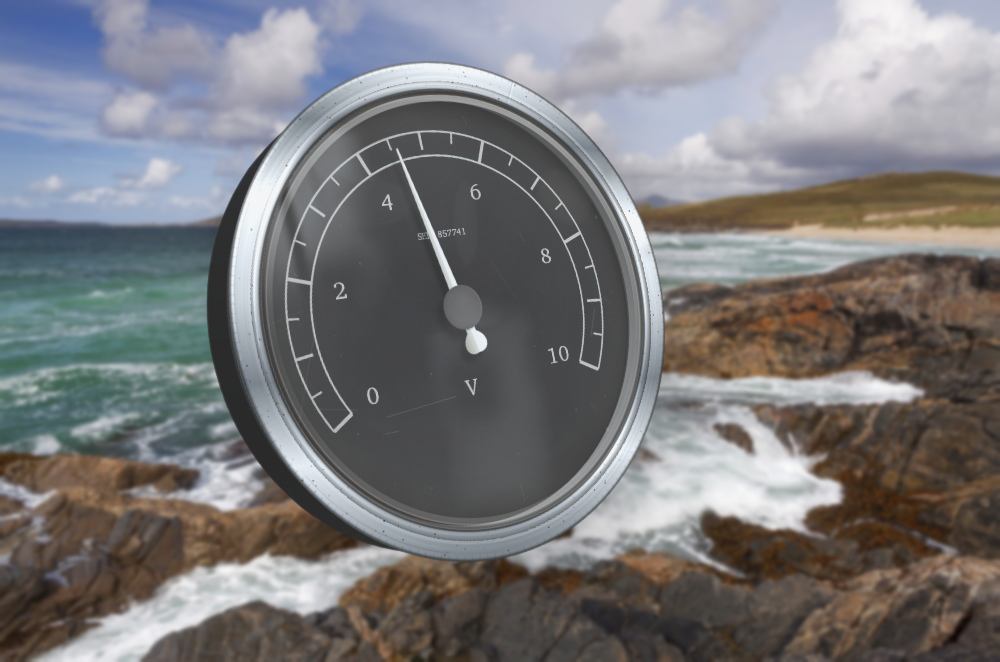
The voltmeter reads 4.5 V
